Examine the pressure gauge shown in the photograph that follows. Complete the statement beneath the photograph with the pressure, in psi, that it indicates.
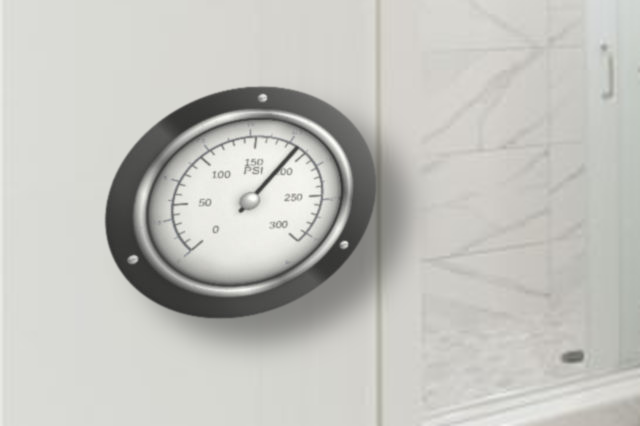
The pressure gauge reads 190 psi
